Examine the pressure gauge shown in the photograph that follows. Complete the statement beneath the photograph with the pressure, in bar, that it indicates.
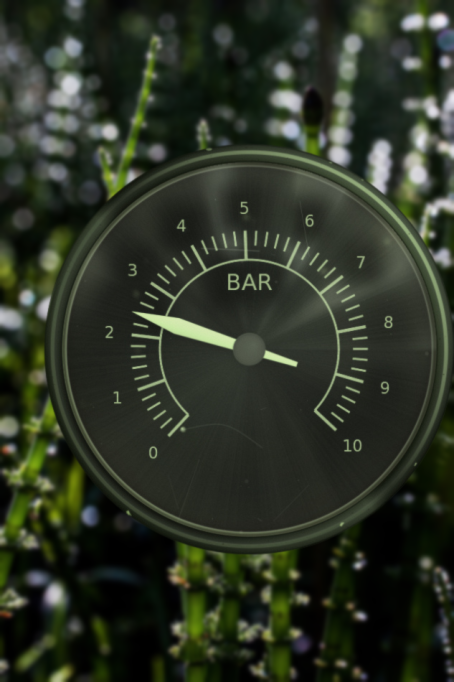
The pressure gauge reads 2.4 bar
